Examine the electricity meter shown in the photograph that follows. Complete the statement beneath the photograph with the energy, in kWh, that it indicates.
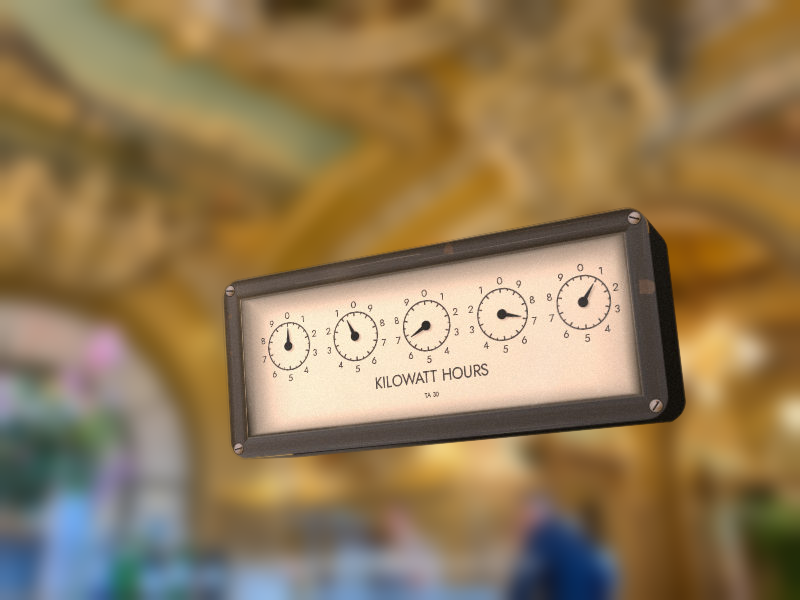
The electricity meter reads 671 kWh
